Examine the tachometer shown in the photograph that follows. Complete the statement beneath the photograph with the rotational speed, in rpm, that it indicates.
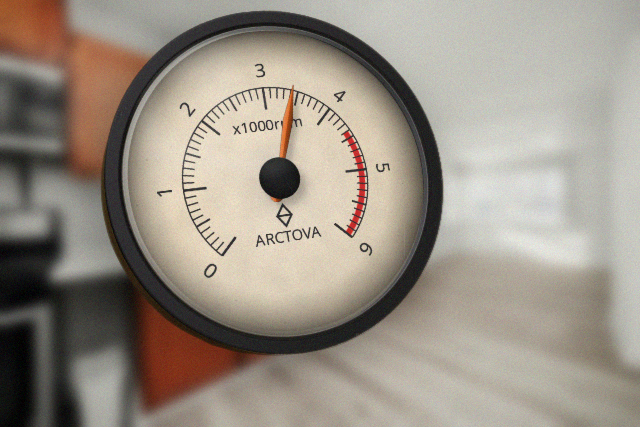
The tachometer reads 3400 rpm
